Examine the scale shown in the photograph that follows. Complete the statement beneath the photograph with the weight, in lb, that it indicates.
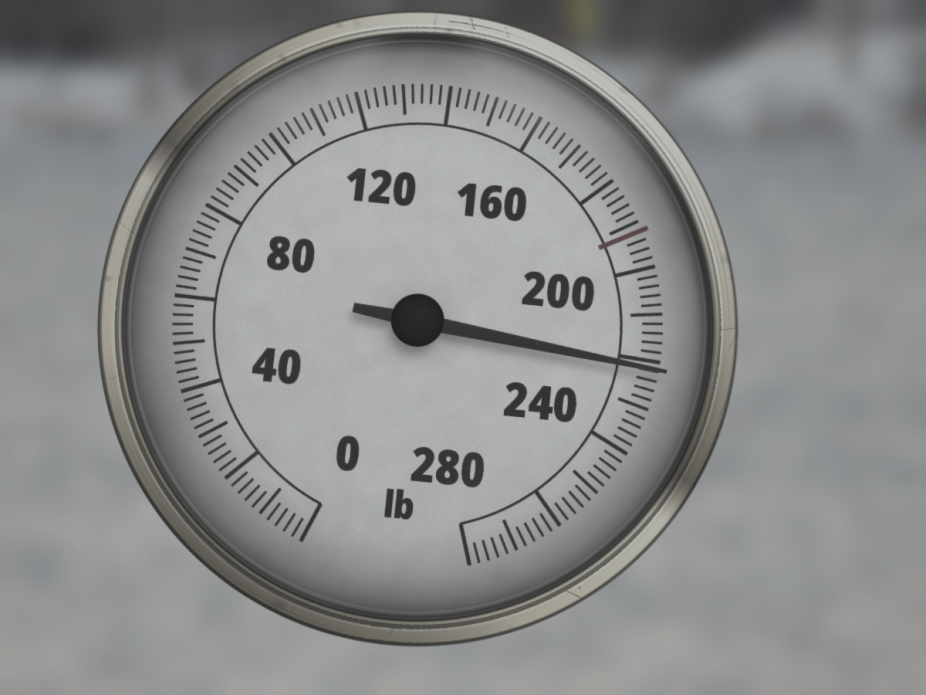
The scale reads 222 lb
